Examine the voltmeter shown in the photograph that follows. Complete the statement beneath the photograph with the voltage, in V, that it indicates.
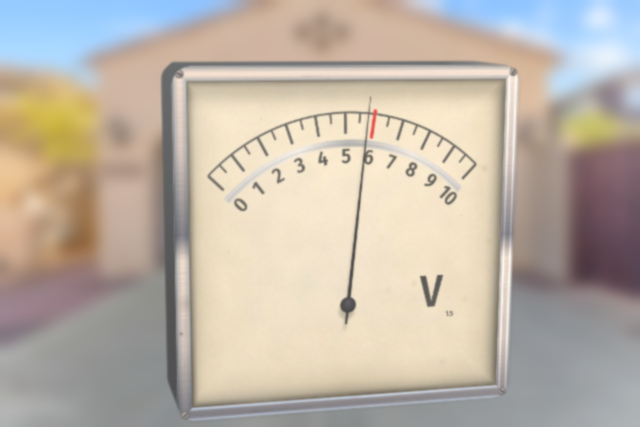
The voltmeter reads 5.75 V
